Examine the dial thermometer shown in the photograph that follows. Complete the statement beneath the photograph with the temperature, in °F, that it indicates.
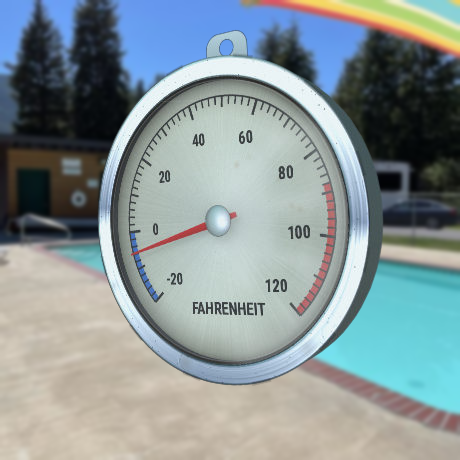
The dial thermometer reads -6 °F
